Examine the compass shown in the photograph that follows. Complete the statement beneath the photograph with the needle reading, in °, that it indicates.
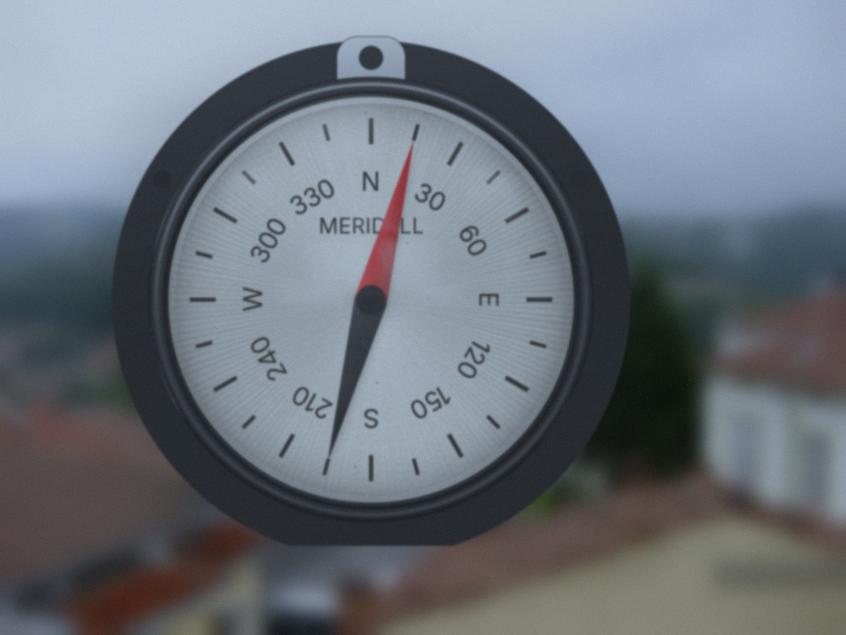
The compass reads 15 °
